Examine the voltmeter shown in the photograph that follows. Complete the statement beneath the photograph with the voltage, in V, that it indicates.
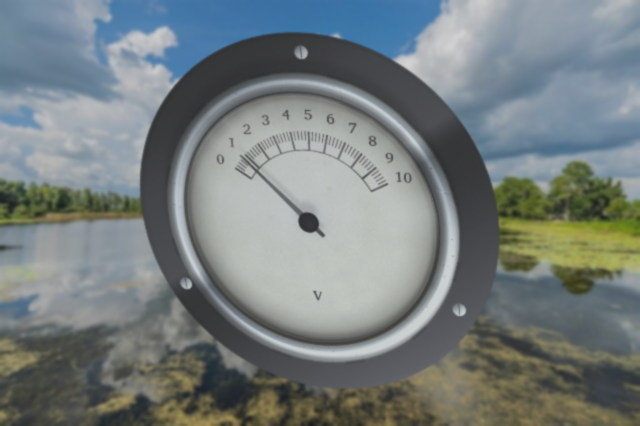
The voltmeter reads 1 V
